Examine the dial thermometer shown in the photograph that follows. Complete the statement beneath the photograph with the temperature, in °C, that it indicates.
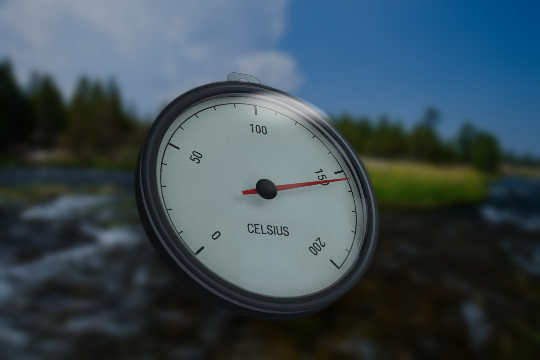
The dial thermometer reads 155 °C
